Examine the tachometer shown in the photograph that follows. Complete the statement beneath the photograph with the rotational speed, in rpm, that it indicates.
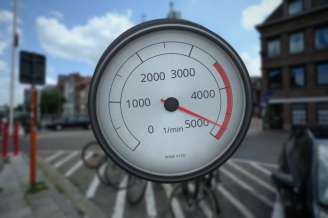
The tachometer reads 4750 rpm
